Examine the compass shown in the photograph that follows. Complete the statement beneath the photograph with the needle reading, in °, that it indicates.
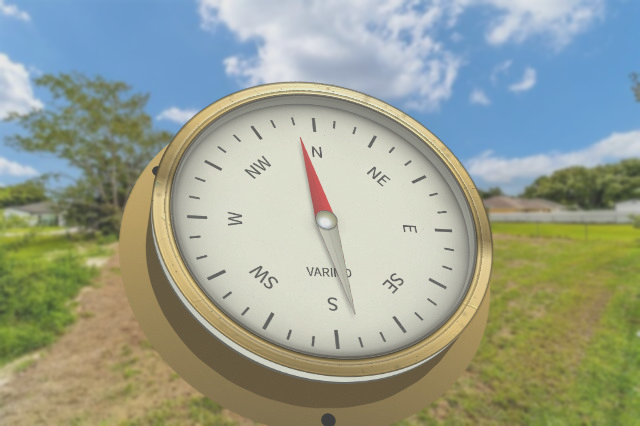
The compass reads 350 °
